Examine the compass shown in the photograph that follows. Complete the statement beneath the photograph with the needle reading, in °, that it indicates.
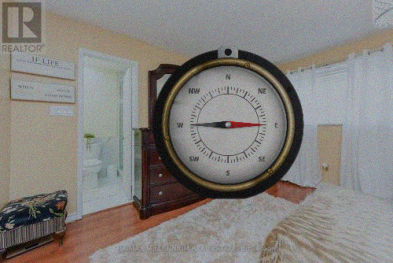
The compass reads 90 °
